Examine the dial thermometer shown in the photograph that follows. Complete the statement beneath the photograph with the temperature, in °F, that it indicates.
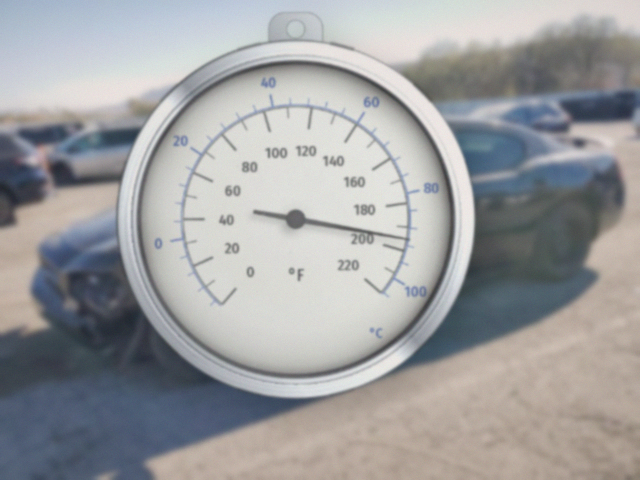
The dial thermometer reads 195 °F
